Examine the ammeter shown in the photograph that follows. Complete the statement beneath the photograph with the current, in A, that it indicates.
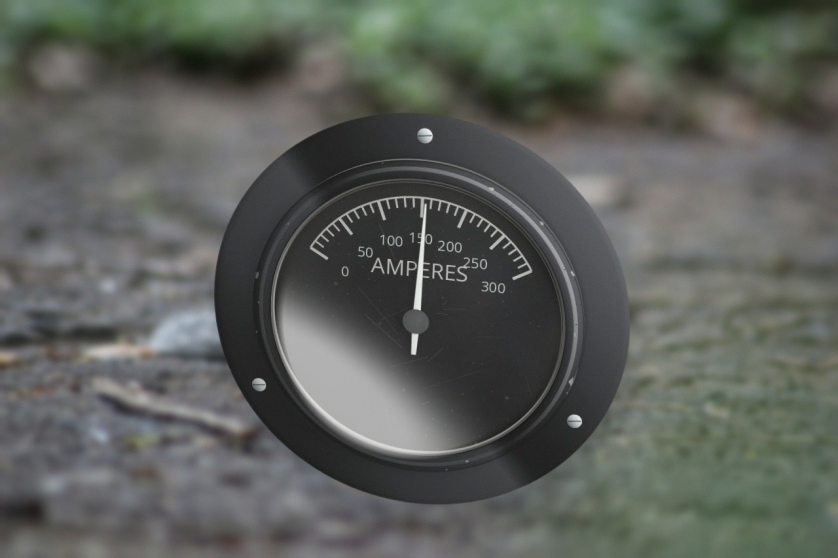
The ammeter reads 155 A
